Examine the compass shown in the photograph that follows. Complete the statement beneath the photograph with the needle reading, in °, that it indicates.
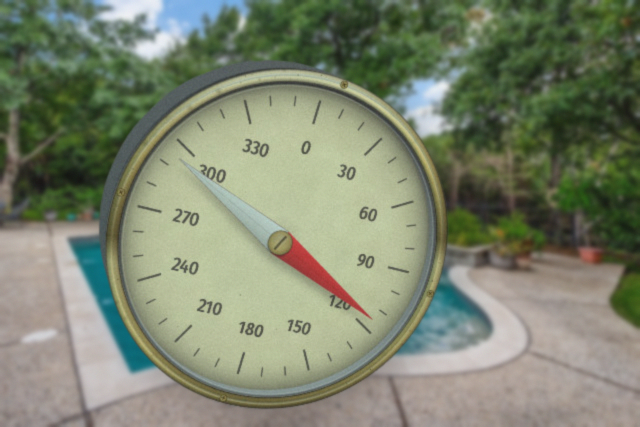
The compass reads 115 °
